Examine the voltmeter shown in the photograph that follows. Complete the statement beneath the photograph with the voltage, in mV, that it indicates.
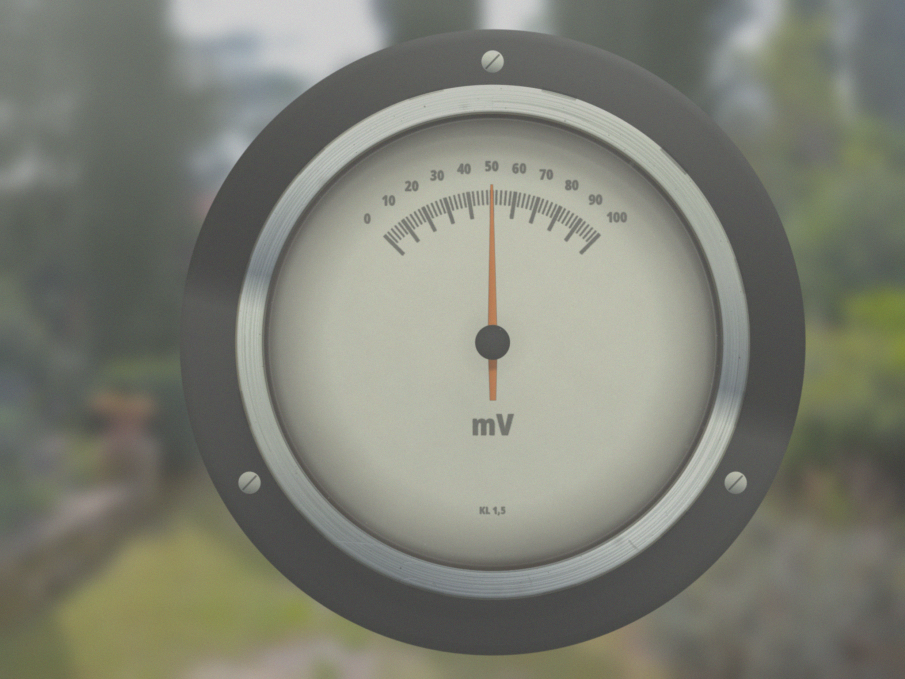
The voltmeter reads 50 mV
